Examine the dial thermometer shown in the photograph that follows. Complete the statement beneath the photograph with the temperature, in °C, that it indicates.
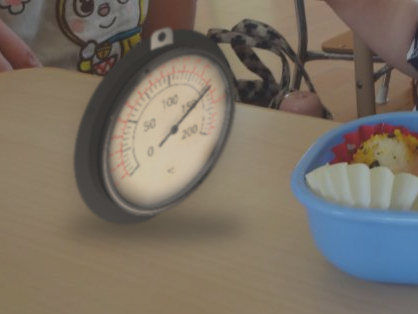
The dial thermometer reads 150 °C
